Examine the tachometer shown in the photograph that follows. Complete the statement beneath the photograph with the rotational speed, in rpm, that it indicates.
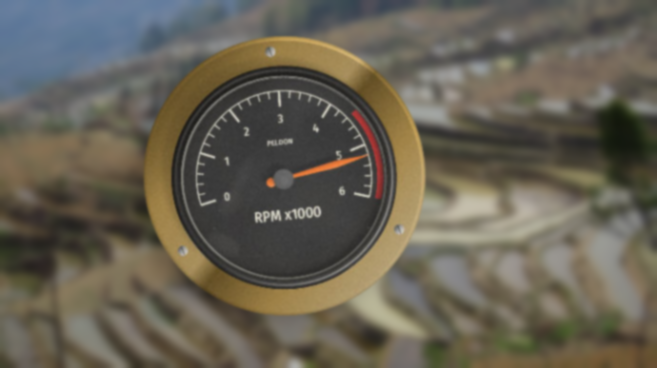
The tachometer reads 5200 rpm
